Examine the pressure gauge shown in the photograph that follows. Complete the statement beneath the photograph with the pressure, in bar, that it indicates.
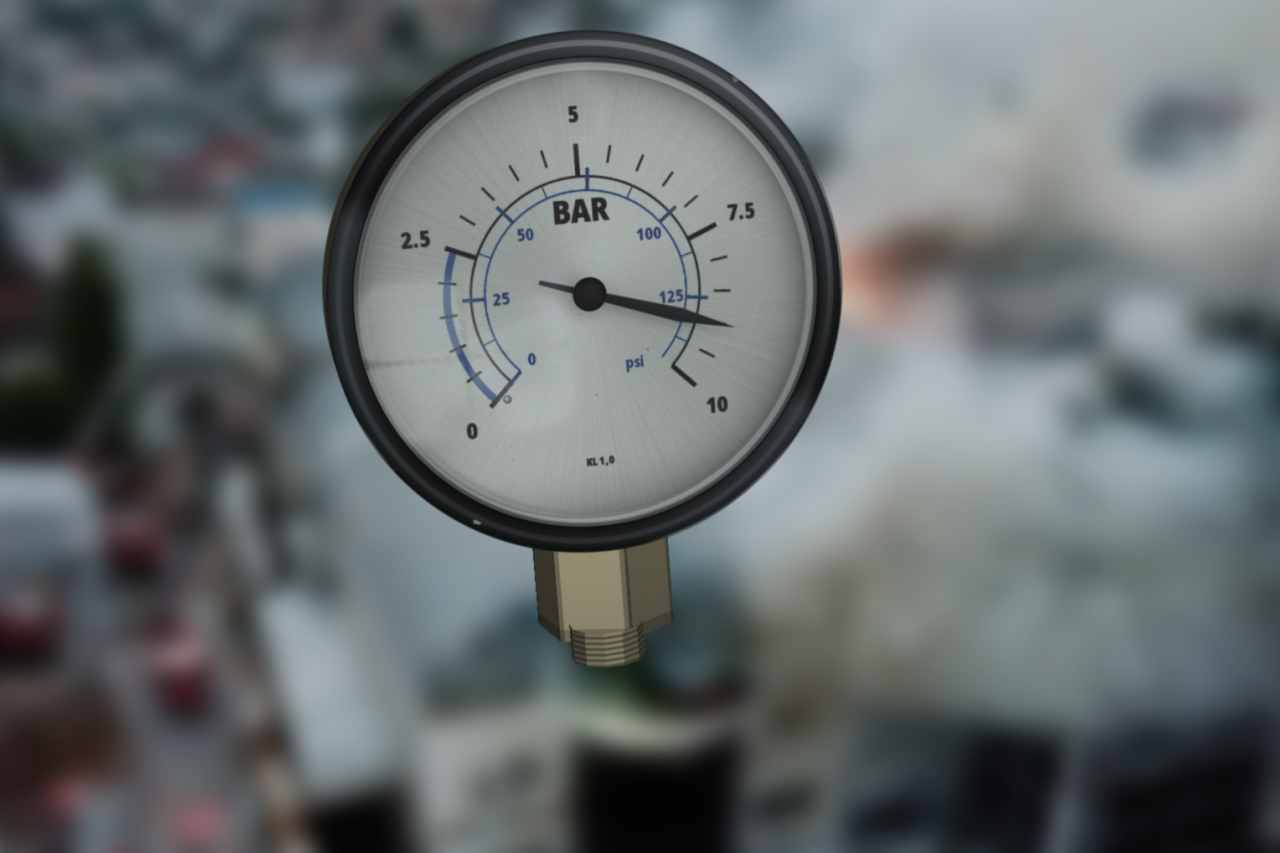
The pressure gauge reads 9 bar
